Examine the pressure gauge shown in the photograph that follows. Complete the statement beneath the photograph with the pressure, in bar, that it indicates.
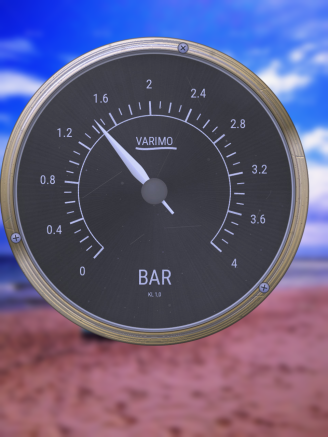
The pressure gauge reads 1.45 bar
